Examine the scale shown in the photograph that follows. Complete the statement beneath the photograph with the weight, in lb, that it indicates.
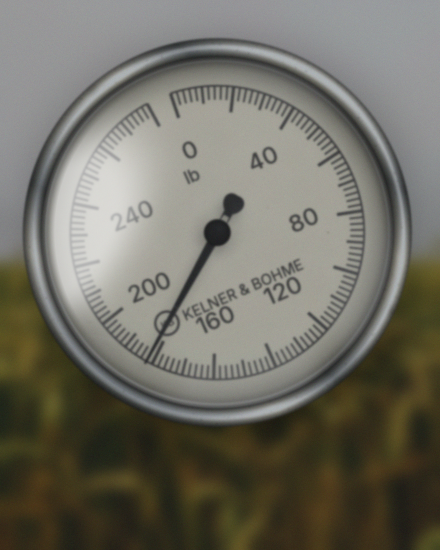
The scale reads 182 lb
